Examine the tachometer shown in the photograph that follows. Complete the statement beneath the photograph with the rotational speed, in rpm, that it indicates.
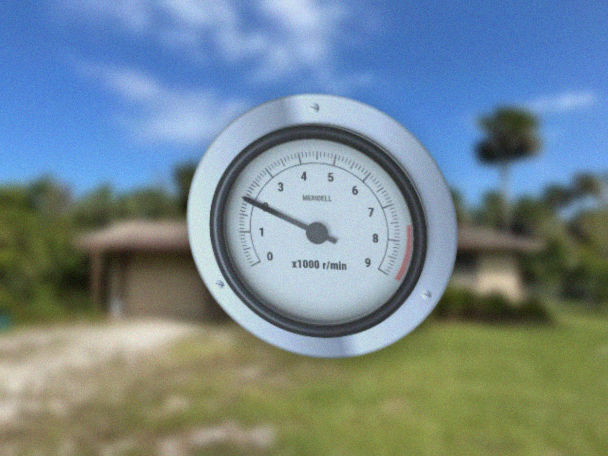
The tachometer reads 2000 rpm
